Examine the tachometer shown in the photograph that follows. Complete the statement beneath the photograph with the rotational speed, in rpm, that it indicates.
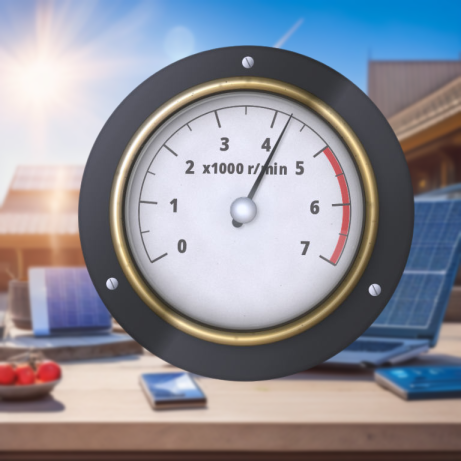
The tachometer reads 4250 rpm
